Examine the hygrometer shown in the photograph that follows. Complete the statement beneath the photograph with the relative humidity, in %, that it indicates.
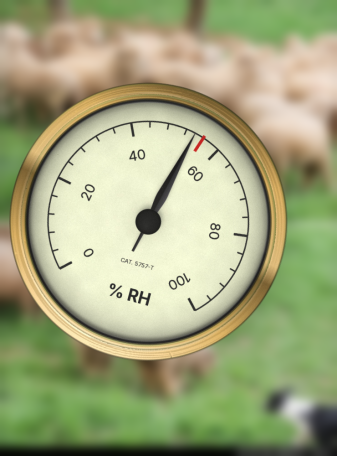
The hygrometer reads 54 %
